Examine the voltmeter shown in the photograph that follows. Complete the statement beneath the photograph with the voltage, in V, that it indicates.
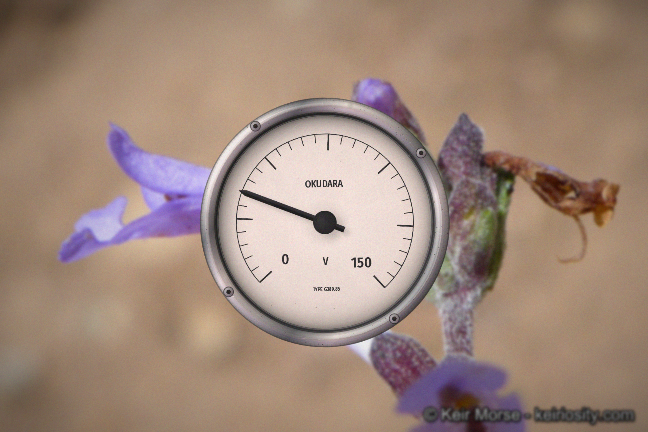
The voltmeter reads 35 V
